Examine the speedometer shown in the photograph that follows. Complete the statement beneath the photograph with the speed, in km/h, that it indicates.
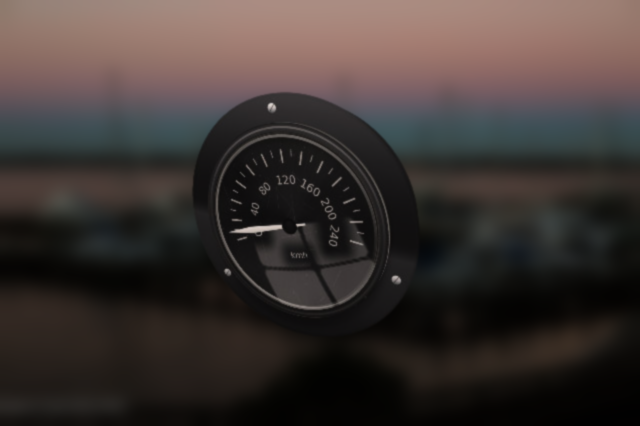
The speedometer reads 10 km/h
